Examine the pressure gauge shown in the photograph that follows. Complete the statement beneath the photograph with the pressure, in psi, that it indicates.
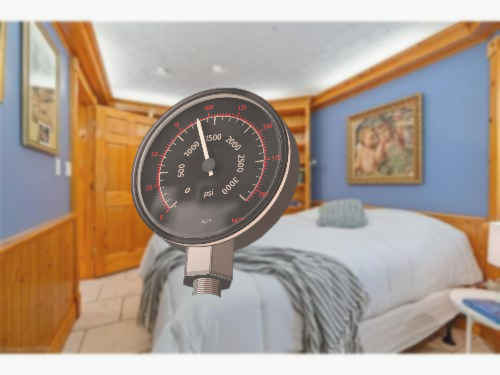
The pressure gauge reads 1300 psi
